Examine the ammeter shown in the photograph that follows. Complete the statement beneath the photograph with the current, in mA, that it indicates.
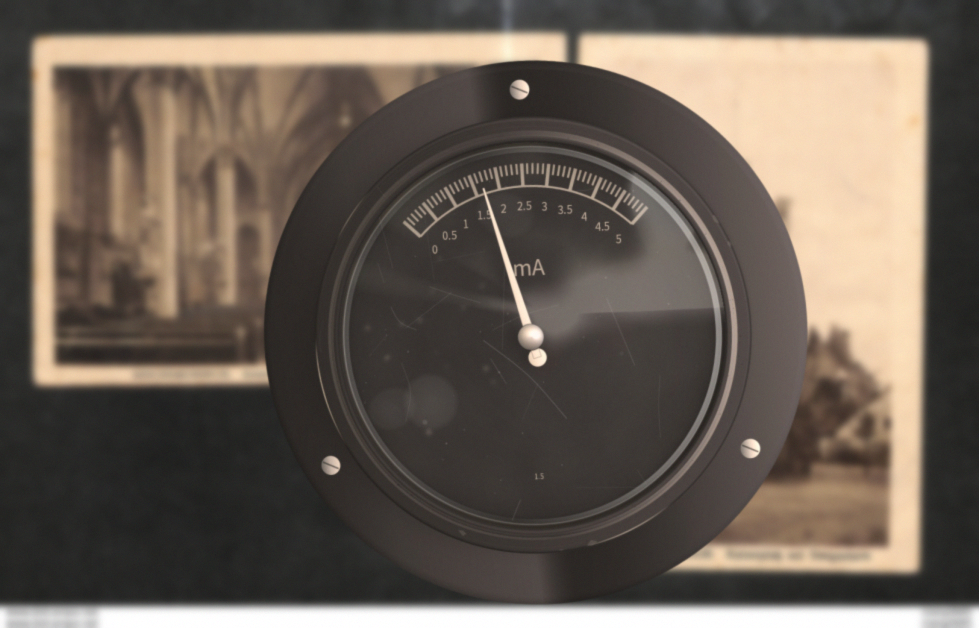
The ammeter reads 1.7 mA
